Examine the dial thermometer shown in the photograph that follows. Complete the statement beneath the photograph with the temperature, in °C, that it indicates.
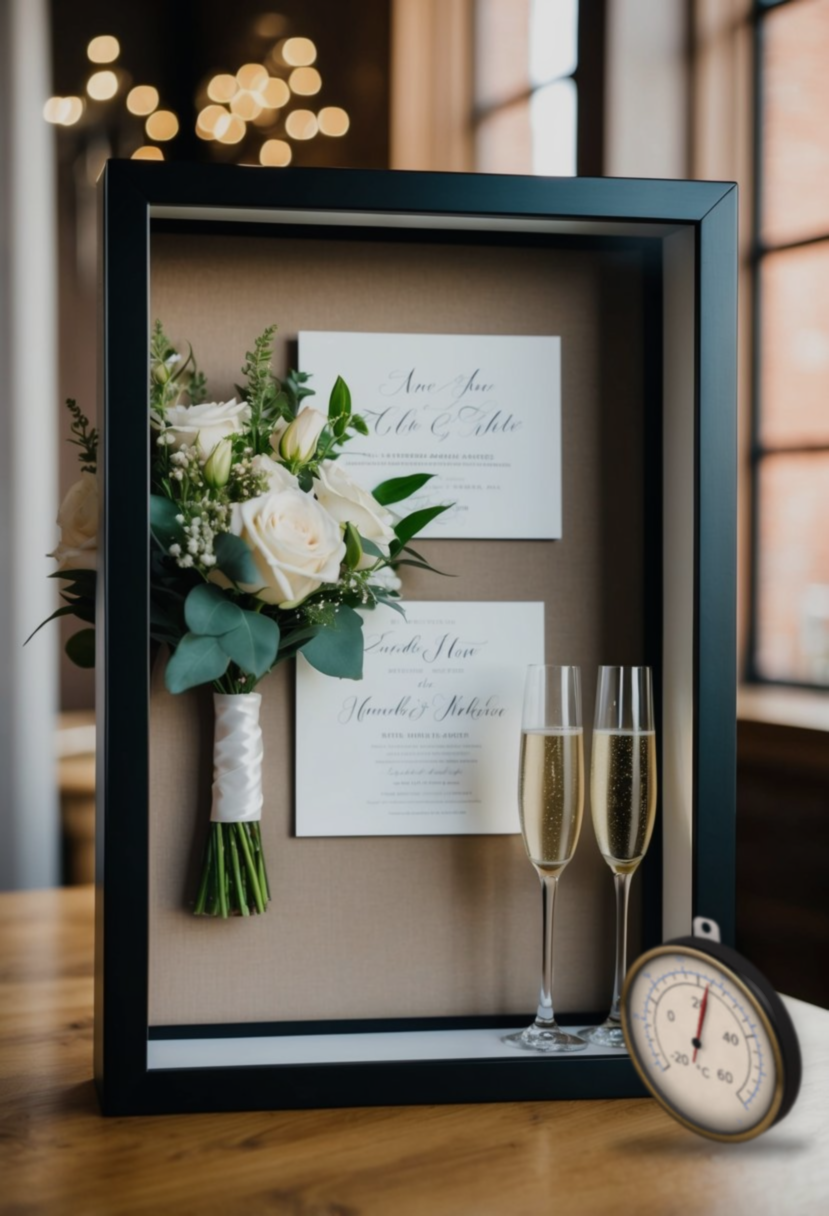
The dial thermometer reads 24 °C
